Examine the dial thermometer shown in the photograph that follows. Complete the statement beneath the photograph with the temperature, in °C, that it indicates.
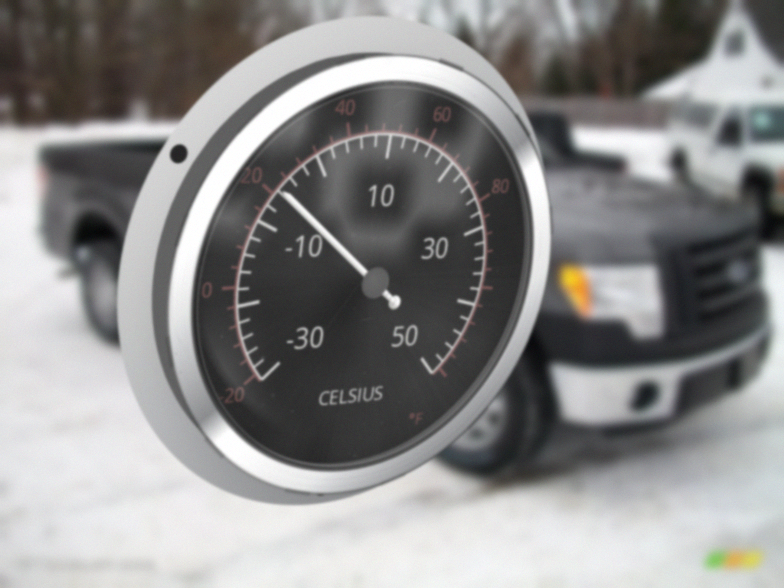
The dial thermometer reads -6 °C
